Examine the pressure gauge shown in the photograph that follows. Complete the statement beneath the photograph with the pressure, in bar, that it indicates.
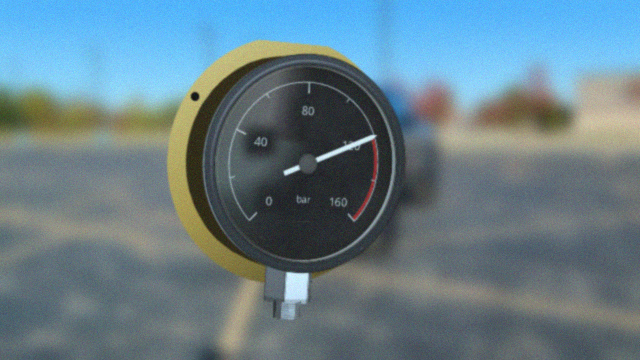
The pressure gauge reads 120 bar
